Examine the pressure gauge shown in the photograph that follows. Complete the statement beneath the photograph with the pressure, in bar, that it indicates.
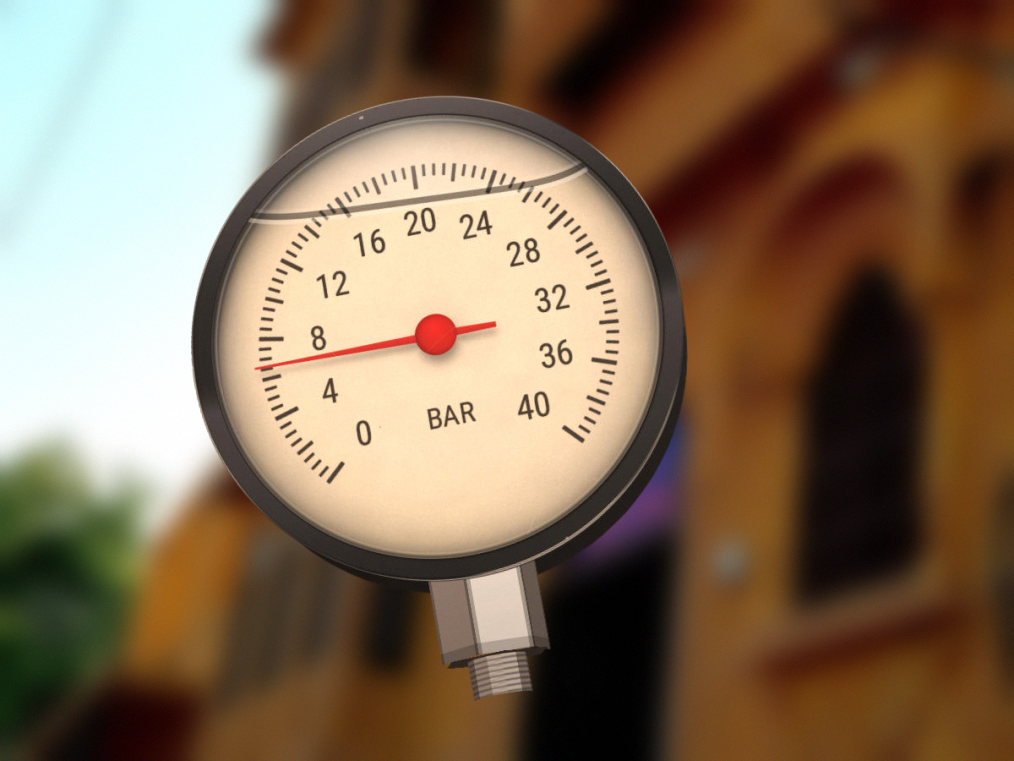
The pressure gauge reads 6.5 bar
